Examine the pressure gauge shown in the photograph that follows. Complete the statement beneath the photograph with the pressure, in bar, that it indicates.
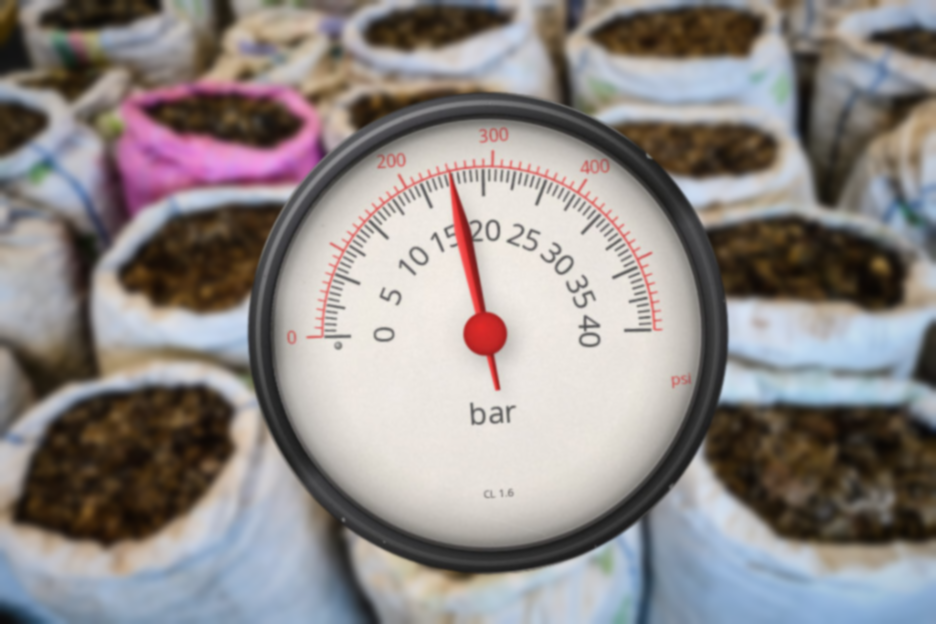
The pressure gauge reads 17.5 bar
